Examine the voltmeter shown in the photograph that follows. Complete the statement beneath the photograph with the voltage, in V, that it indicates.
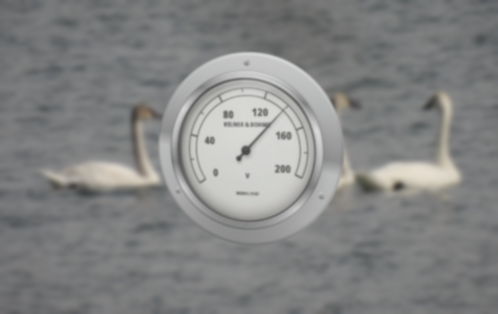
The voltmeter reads 140 V
